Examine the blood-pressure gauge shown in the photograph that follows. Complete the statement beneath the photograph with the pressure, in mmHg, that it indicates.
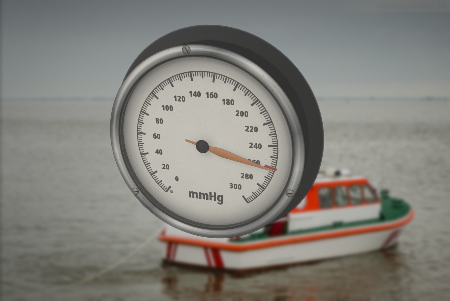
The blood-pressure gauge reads 260 mmHg
